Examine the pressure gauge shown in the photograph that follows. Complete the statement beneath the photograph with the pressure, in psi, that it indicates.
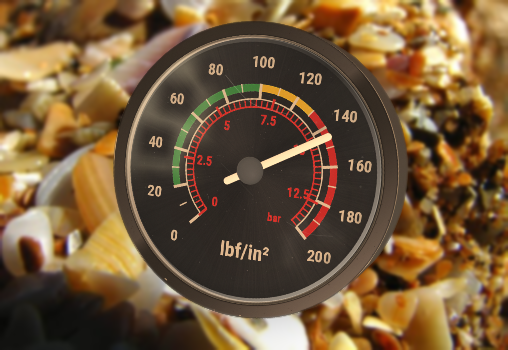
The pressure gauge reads 145 psi
